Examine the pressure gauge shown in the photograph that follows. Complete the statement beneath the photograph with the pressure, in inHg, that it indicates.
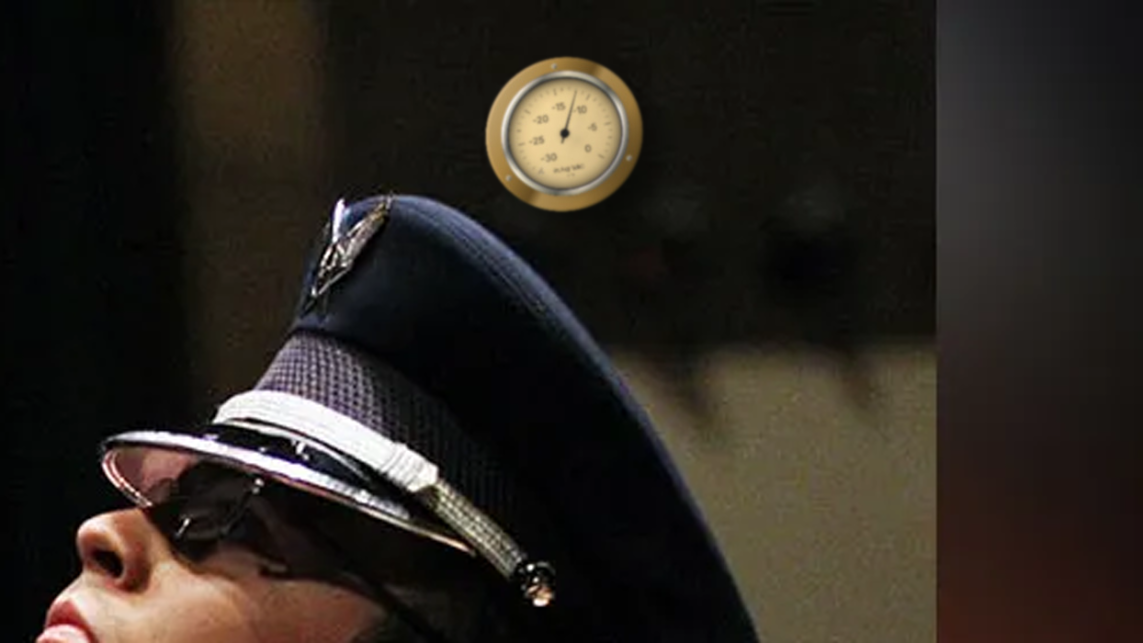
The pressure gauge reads -12 inHg
